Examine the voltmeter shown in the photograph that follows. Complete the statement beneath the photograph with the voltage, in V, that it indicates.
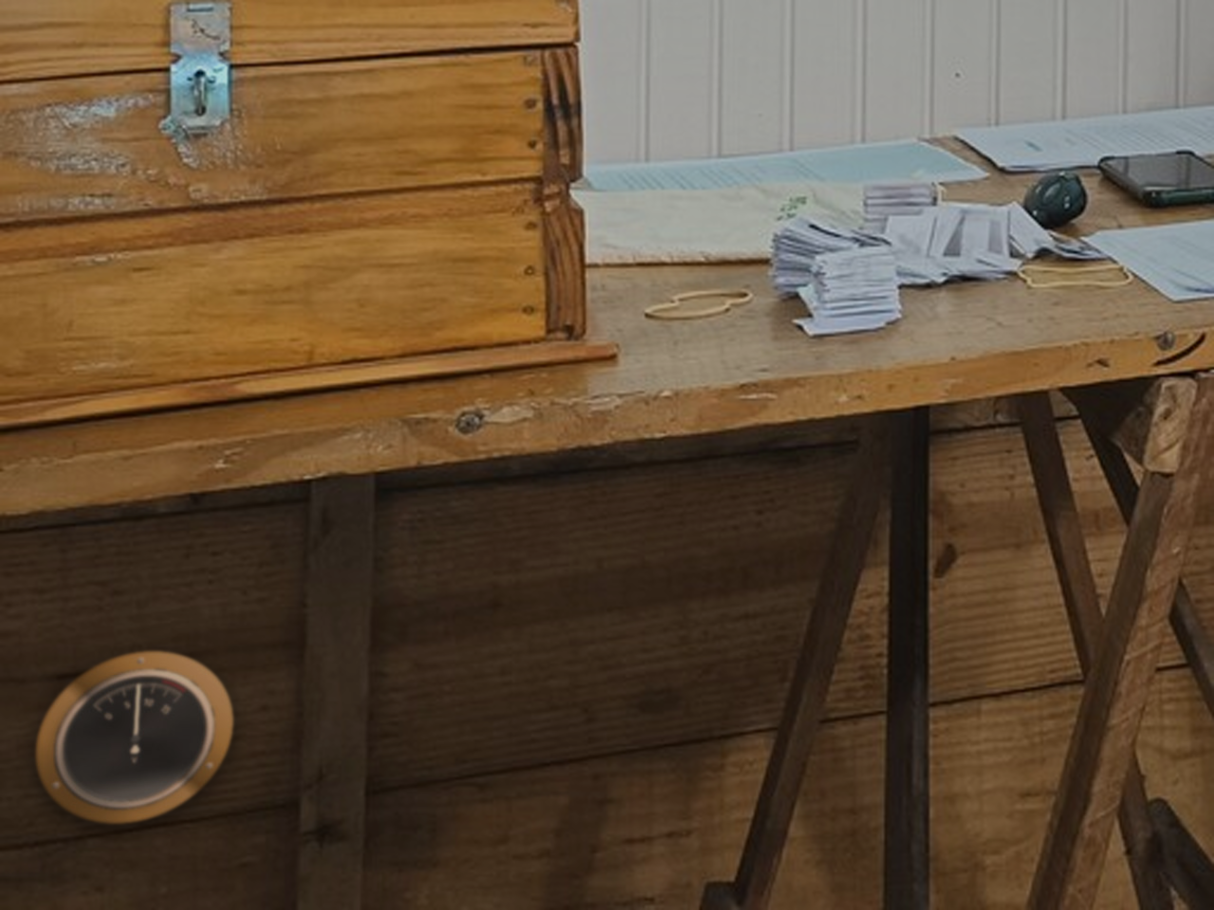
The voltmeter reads 7.5 V
